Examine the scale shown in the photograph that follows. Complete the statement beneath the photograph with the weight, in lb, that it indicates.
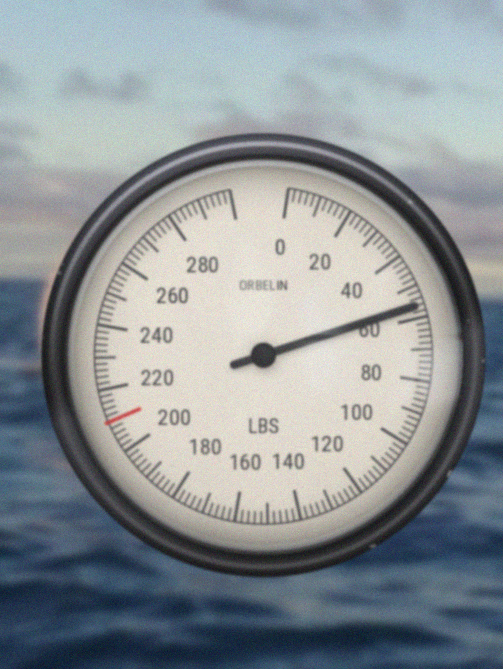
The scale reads 56 lb
